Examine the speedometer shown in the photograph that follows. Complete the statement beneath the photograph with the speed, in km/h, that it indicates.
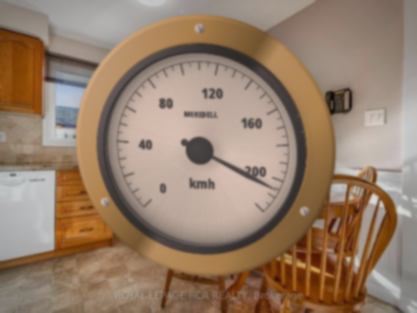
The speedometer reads 205 km/h
